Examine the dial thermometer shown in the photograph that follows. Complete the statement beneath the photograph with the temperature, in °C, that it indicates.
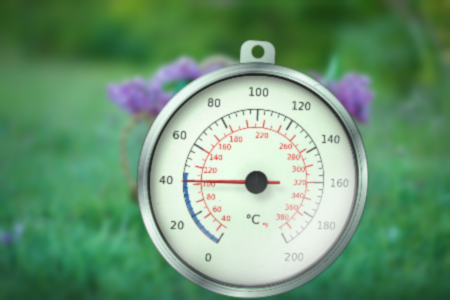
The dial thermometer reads 40 °C
